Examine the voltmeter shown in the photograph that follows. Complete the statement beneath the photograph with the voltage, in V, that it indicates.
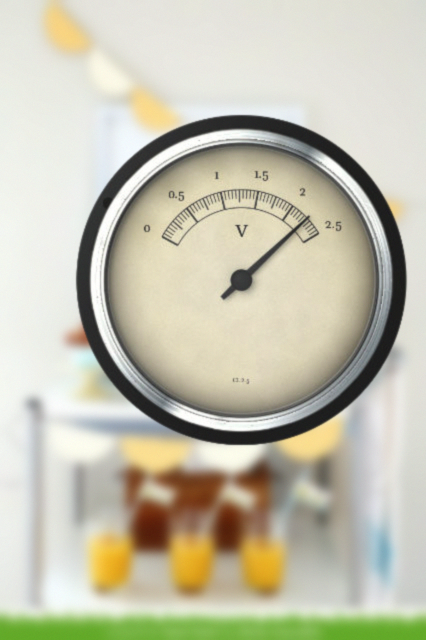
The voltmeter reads 2.25 V
